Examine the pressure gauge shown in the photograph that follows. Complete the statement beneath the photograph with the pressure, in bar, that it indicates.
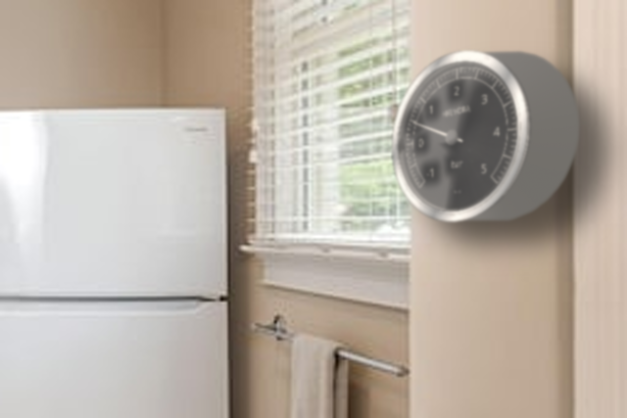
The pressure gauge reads 0.5 bar
